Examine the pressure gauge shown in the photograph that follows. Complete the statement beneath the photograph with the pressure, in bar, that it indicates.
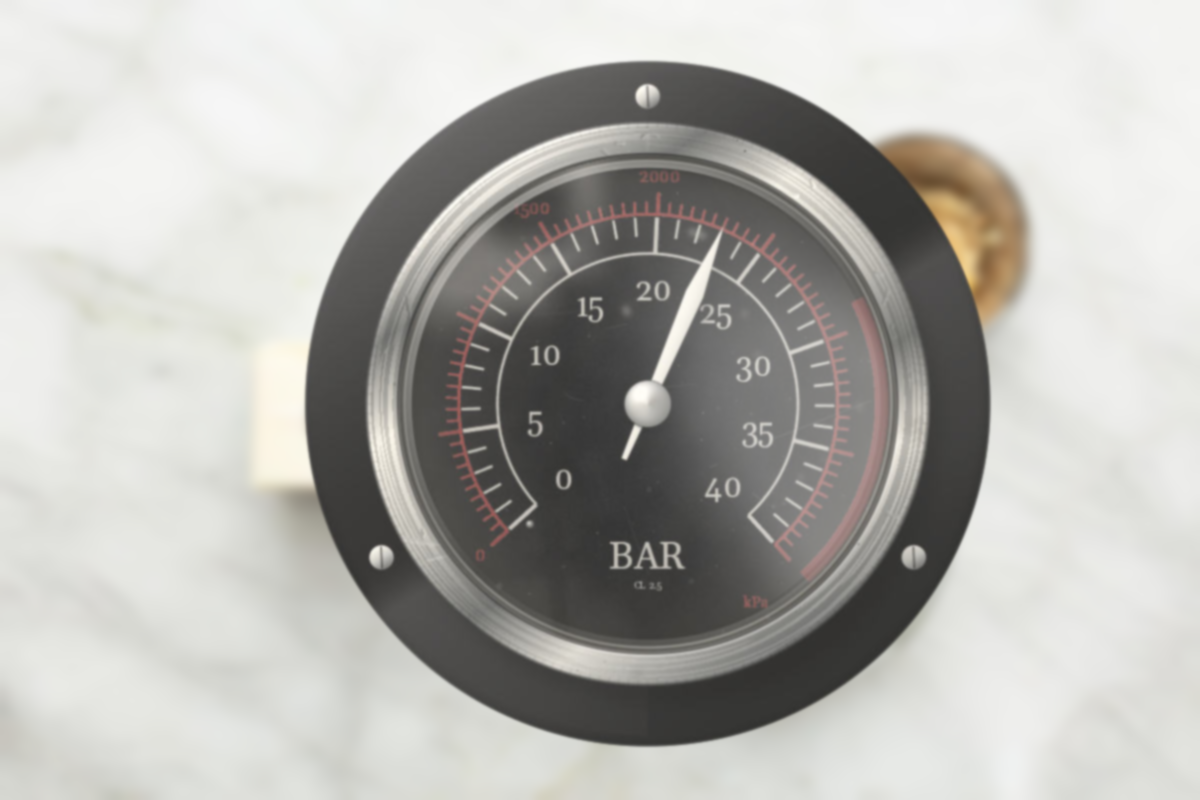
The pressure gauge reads 23 bar
